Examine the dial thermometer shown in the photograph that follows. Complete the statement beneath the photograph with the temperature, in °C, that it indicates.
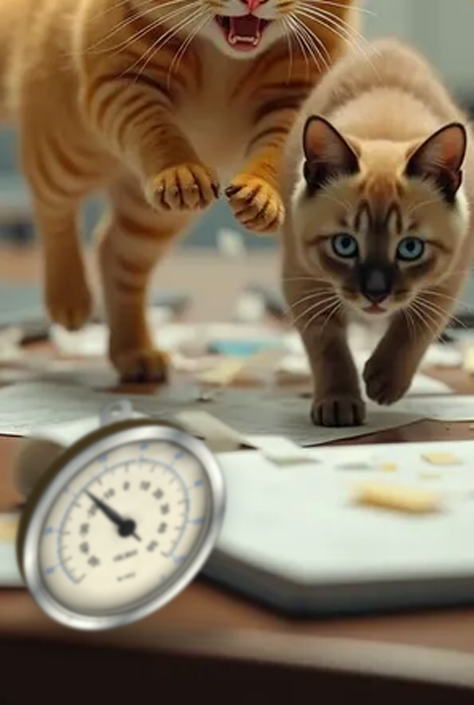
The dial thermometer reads -15 °C
